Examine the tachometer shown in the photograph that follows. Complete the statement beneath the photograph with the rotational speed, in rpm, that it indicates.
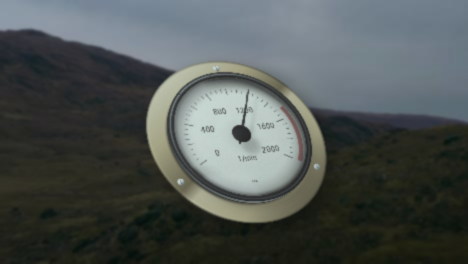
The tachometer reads 1200 rpm
